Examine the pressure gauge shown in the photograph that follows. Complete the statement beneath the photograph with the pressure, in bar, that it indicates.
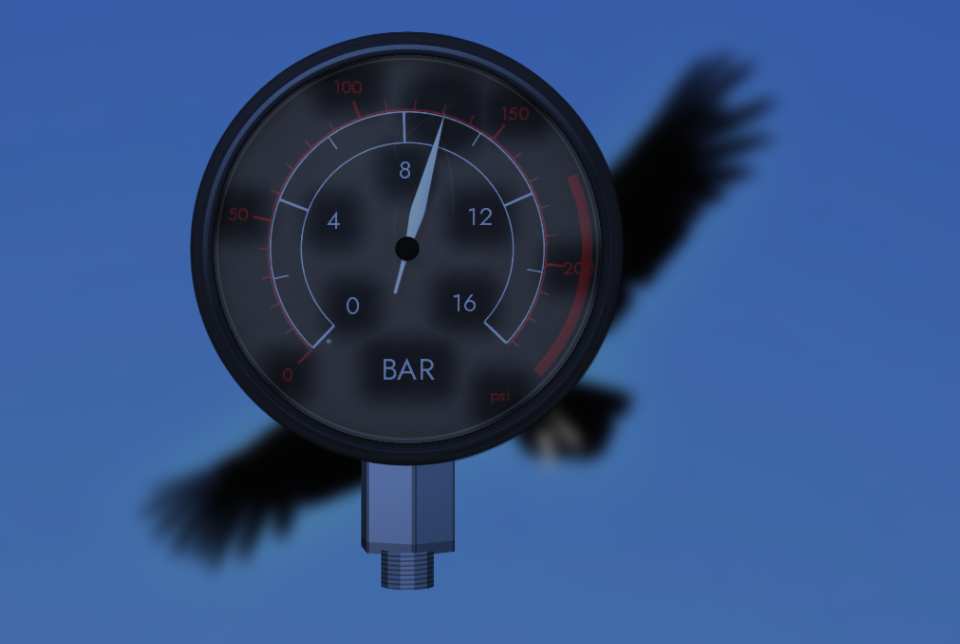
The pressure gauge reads 9 bar
